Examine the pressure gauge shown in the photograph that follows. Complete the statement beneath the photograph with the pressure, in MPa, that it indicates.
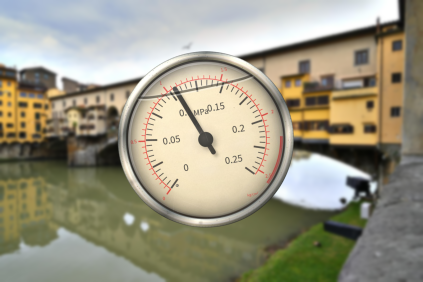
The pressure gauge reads 0.105 MPa
